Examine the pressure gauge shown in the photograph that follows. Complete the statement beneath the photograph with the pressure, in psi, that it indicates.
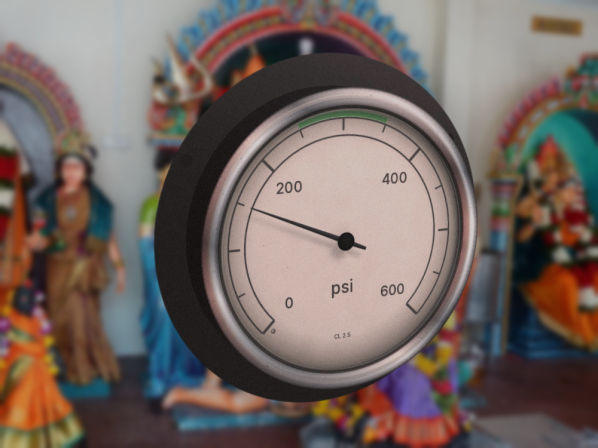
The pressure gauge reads 150 psi
